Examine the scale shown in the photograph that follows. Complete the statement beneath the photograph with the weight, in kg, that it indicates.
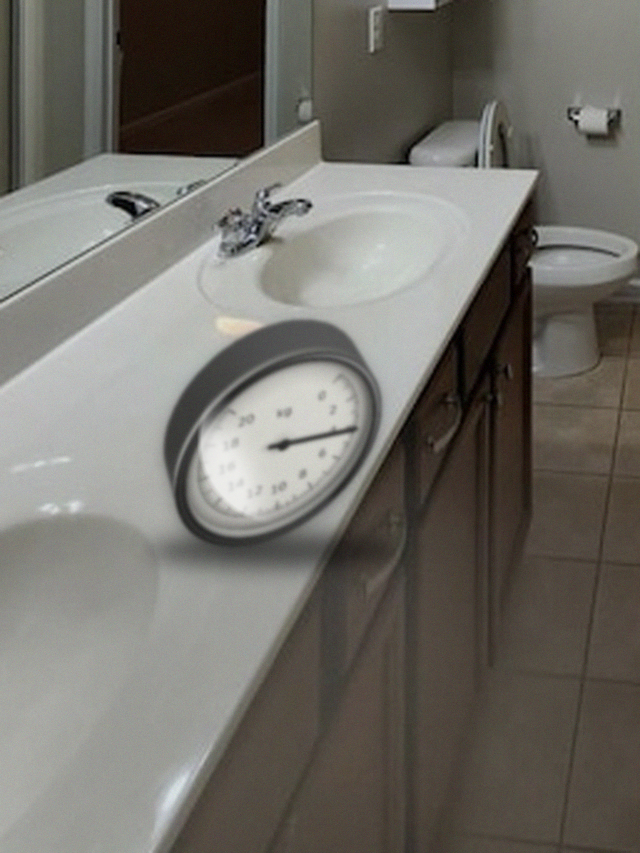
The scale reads 4 kg
